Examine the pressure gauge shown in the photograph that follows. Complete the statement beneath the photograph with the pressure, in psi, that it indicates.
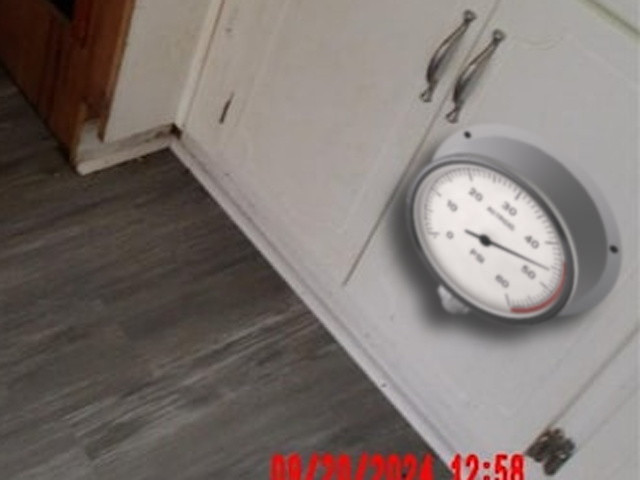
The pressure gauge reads 45 psi
